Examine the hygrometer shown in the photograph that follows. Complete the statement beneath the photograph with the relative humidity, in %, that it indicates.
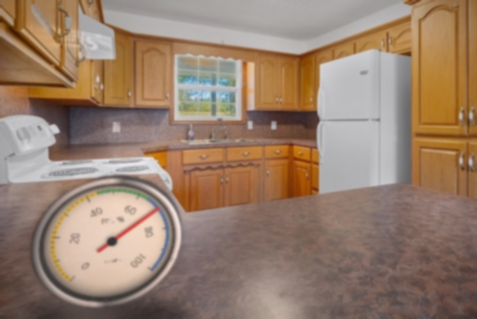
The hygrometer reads 70 %
